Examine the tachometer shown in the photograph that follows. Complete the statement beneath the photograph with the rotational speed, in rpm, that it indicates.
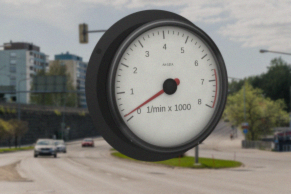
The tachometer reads 200 rpm
